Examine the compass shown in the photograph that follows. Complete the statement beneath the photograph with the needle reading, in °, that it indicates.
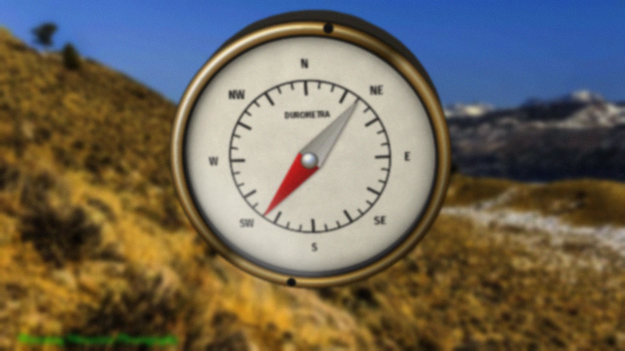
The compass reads 220 °
